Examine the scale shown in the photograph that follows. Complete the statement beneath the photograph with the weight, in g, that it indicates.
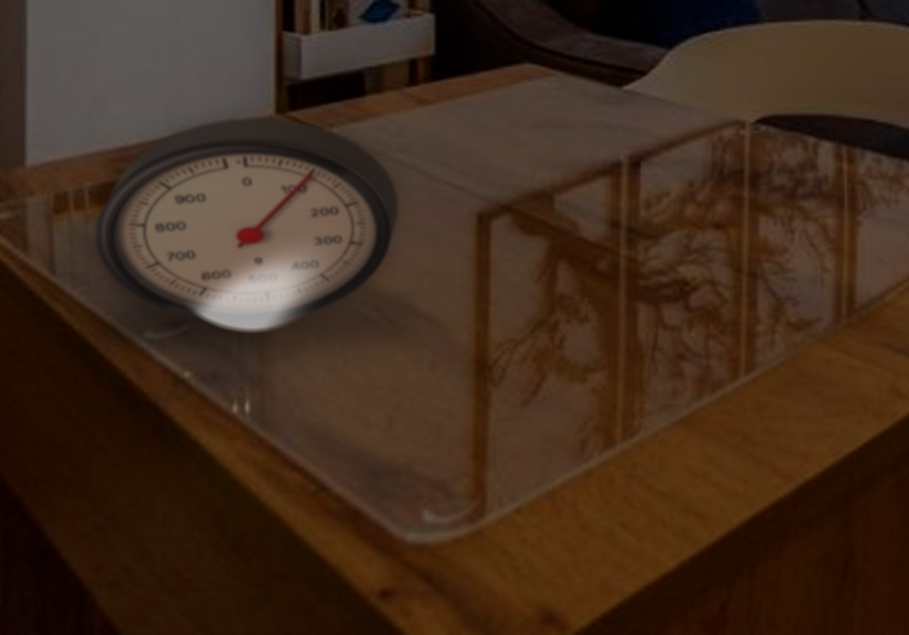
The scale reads 100 g
